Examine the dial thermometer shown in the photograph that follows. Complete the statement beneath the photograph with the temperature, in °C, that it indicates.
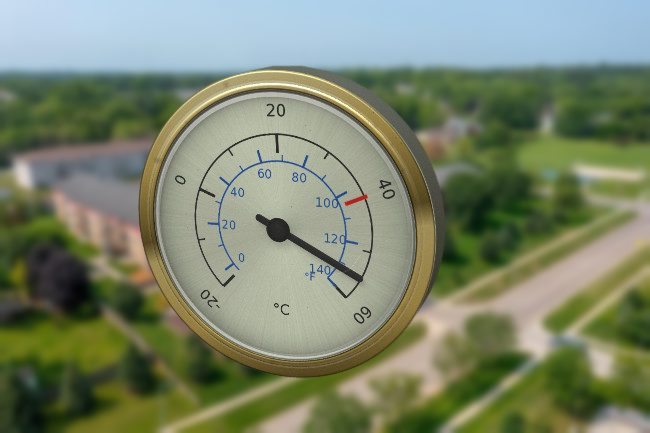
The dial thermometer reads 55 °C
